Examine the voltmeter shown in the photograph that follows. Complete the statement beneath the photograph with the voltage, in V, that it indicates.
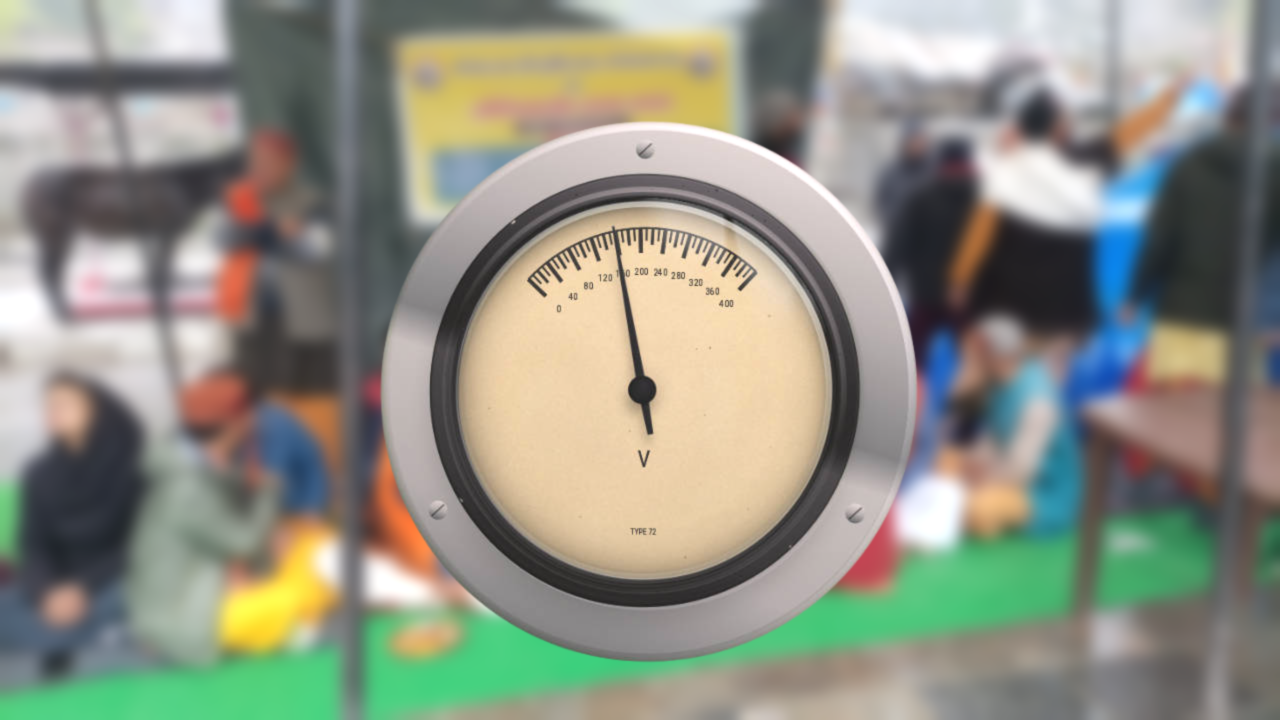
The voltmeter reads 160 V
